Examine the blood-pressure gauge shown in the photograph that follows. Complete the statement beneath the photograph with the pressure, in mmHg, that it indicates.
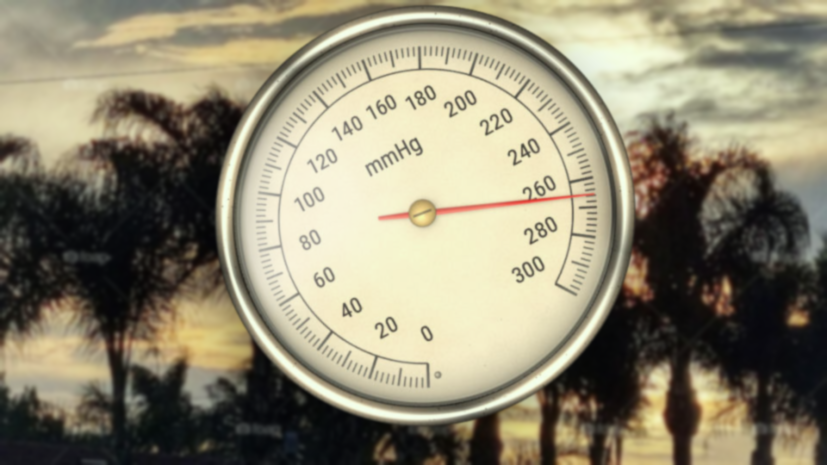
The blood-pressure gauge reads 266 mmHg
